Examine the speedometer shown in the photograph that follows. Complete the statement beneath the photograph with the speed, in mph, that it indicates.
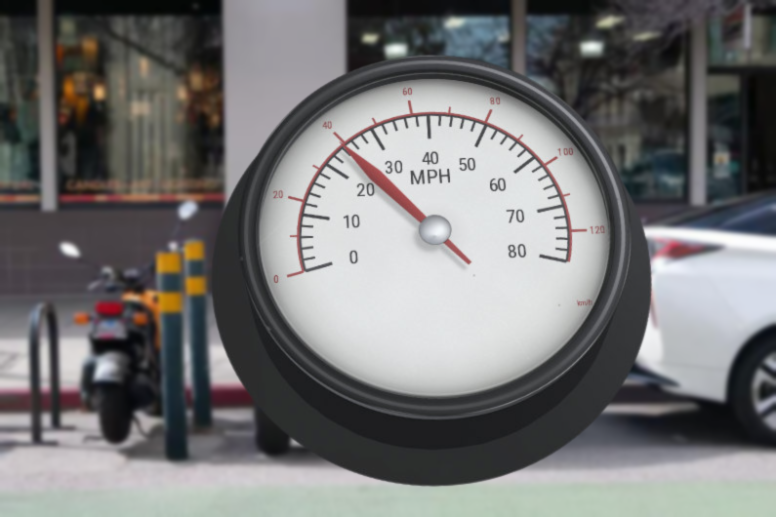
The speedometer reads 24 mph
